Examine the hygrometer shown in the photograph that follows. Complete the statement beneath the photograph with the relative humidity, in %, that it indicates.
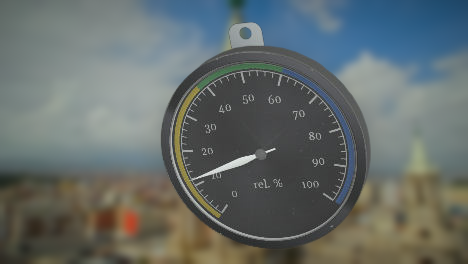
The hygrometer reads 12 %
